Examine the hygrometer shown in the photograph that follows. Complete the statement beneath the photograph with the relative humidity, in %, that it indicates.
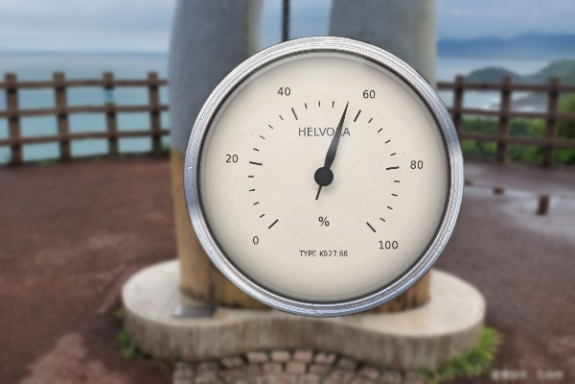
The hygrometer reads 56 %
